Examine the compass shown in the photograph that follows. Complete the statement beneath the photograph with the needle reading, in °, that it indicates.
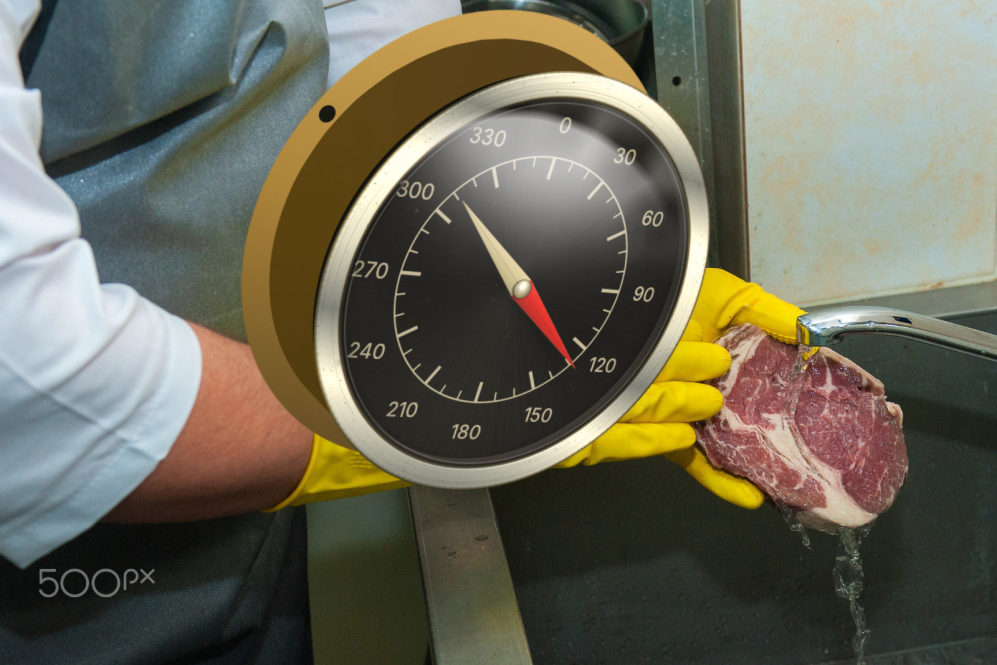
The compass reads 130 °
